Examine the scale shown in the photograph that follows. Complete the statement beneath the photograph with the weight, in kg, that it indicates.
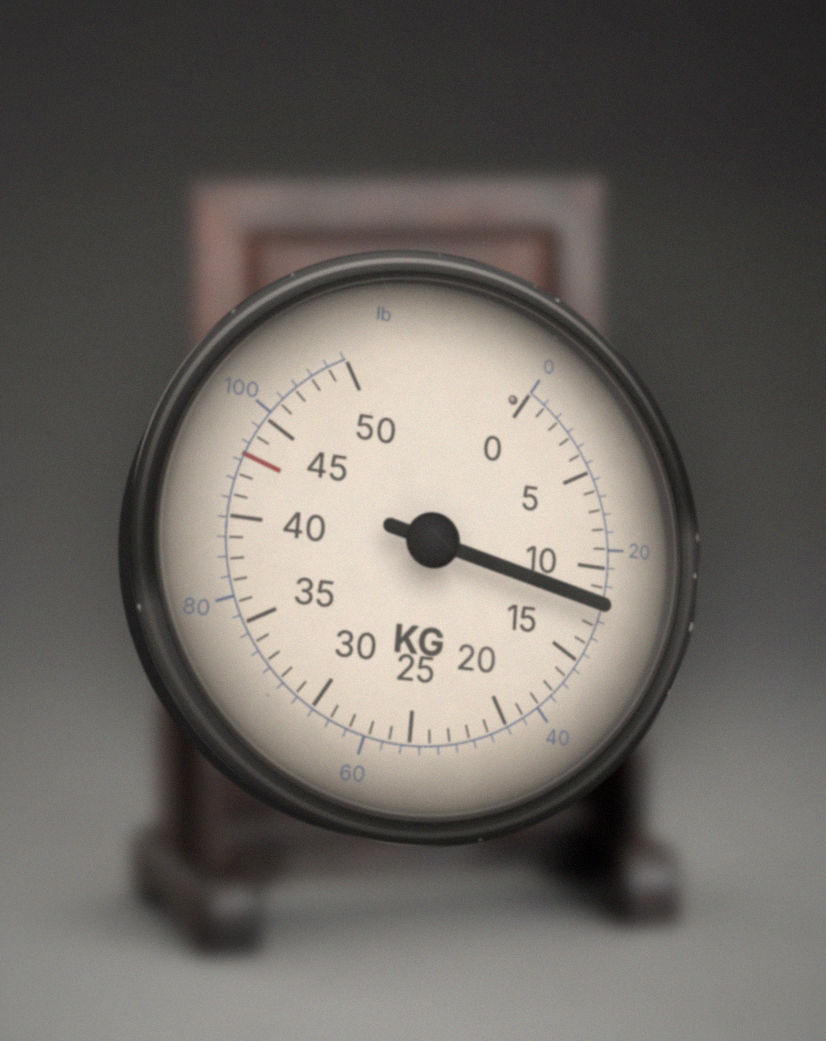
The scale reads 12 kg
